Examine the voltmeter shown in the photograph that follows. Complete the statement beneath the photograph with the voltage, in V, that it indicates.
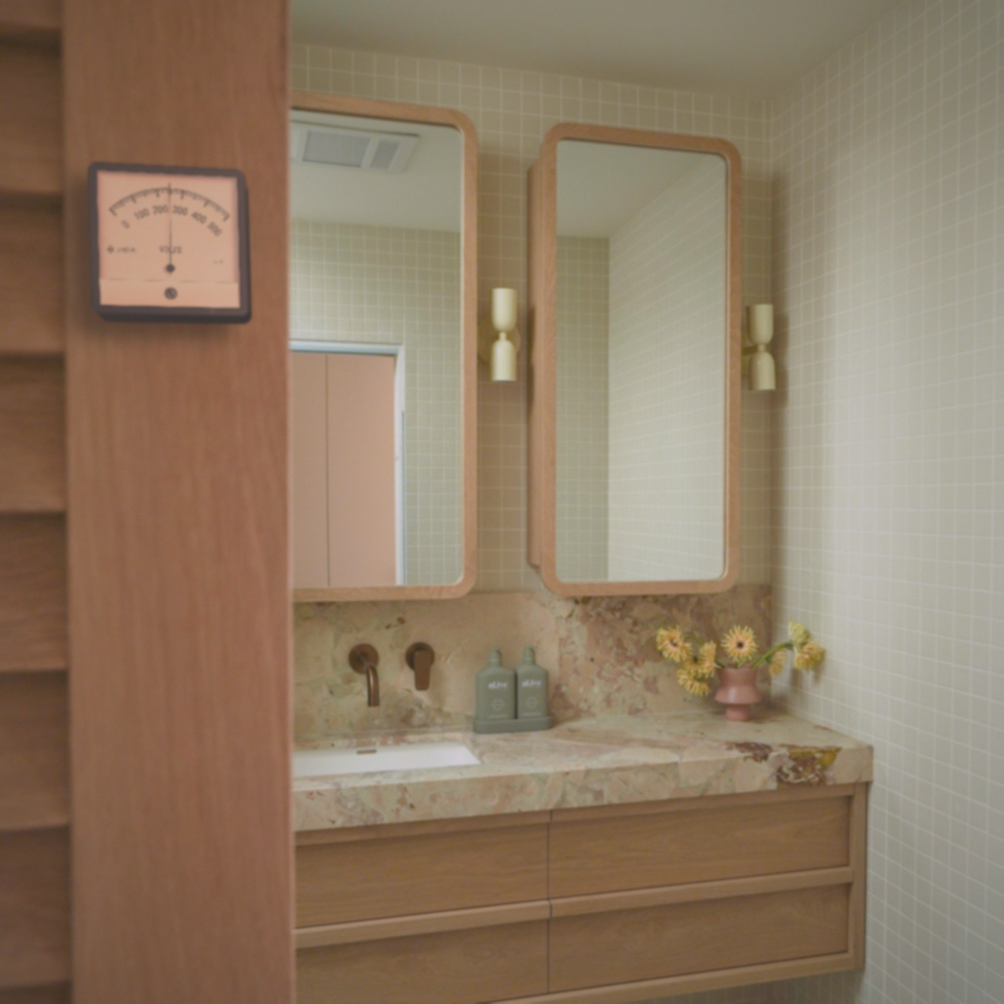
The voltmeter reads 250 V
